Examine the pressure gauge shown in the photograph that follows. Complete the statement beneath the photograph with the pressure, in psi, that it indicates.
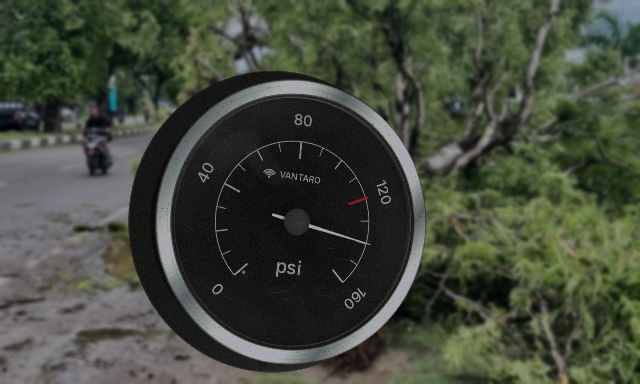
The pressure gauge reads 140 psi
